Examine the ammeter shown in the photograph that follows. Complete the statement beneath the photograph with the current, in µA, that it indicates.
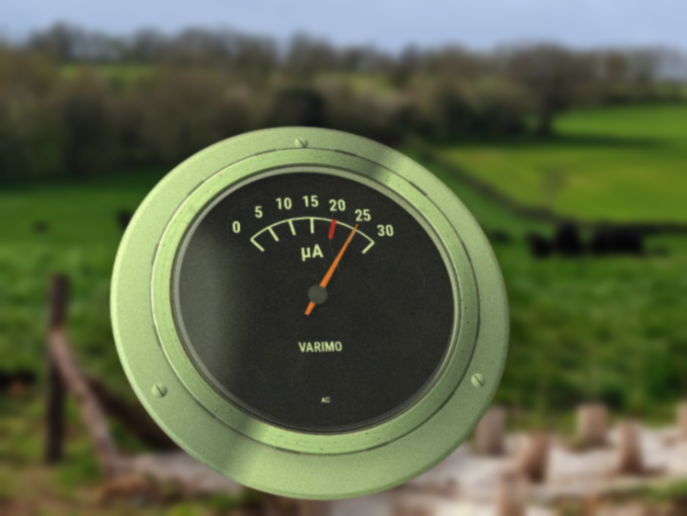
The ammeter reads 25 µA
